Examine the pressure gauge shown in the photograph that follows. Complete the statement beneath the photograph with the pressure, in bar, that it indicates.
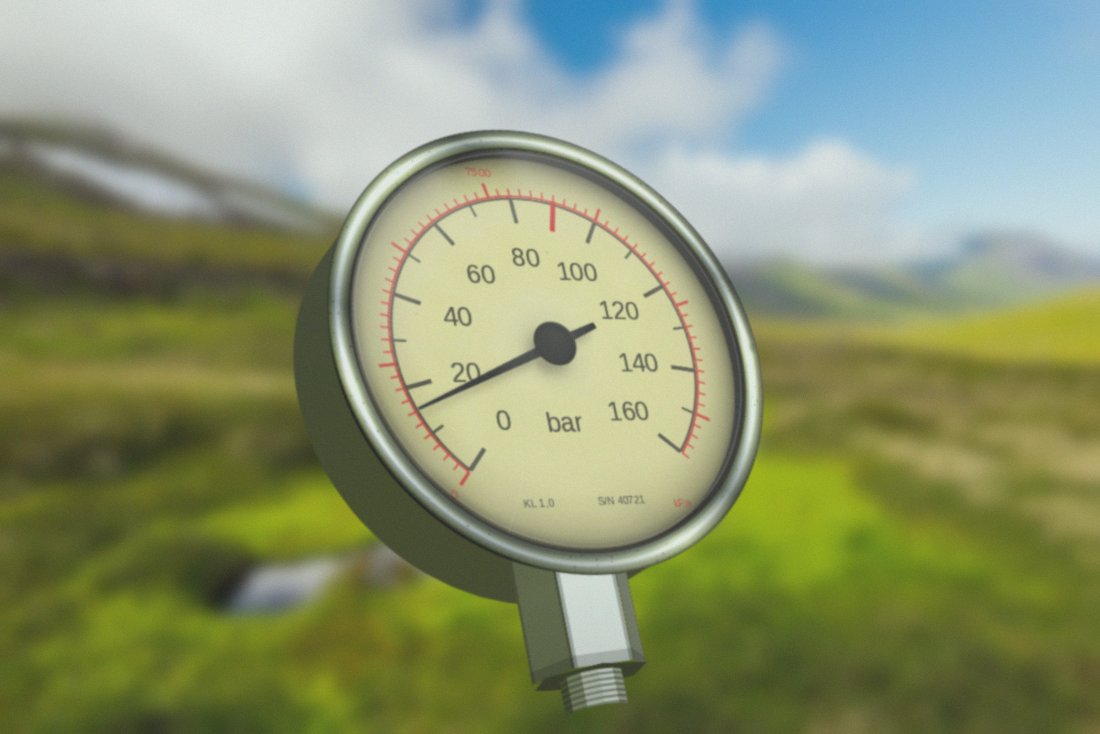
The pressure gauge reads 15 bar
